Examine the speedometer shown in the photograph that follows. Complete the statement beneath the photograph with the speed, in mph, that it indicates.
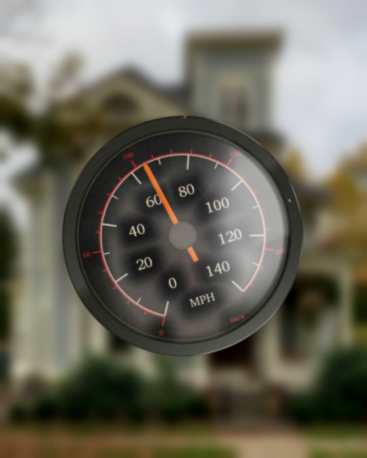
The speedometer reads 65 mph
